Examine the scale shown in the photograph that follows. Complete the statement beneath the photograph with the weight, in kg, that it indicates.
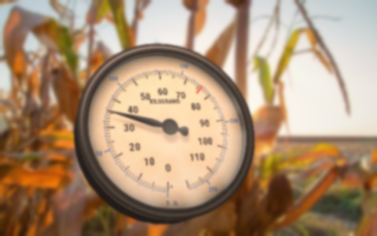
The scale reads 35 kg
